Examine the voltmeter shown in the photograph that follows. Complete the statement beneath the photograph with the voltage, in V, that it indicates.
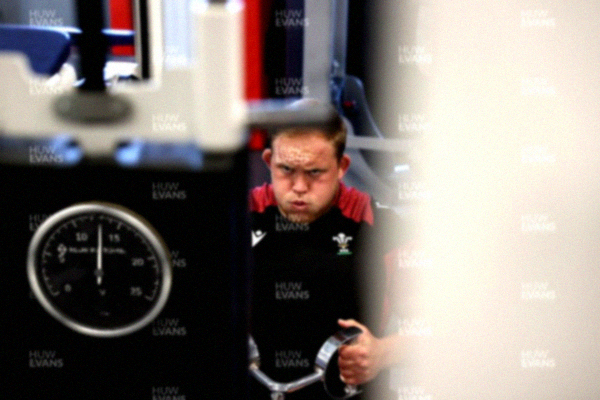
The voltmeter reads 13 V
